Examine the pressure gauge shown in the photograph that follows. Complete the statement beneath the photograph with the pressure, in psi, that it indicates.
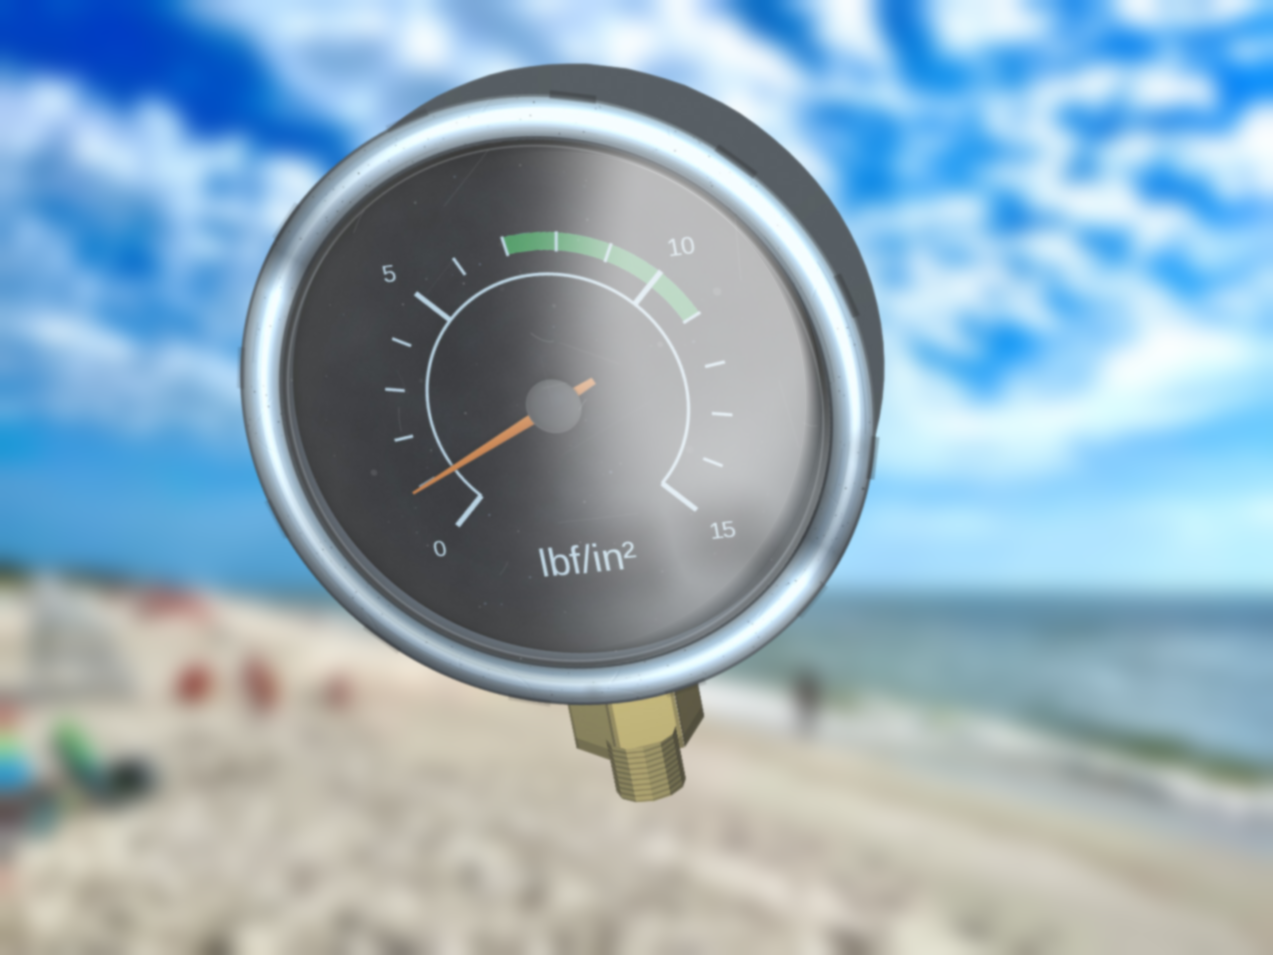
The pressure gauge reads 1 psi
